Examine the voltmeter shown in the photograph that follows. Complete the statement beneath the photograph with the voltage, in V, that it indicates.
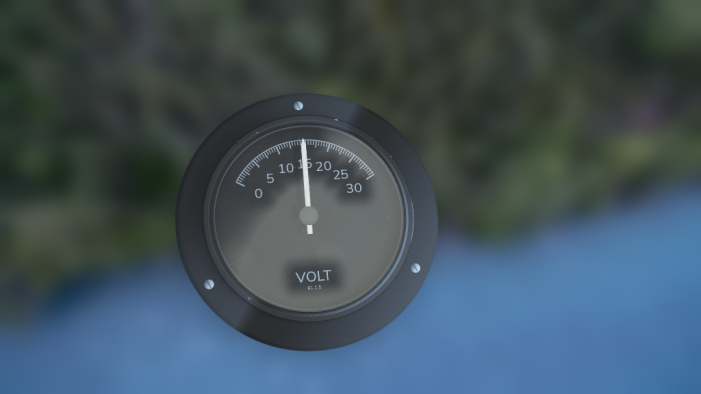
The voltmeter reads 15 V
